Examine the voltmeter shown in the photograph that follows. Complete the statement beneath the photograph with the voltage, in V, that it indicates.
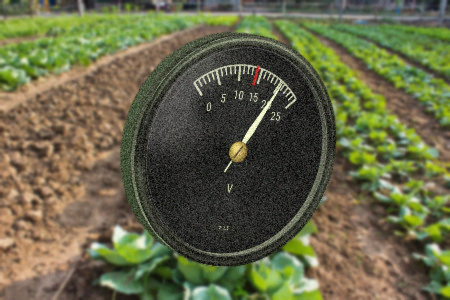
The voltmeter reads 20 V
